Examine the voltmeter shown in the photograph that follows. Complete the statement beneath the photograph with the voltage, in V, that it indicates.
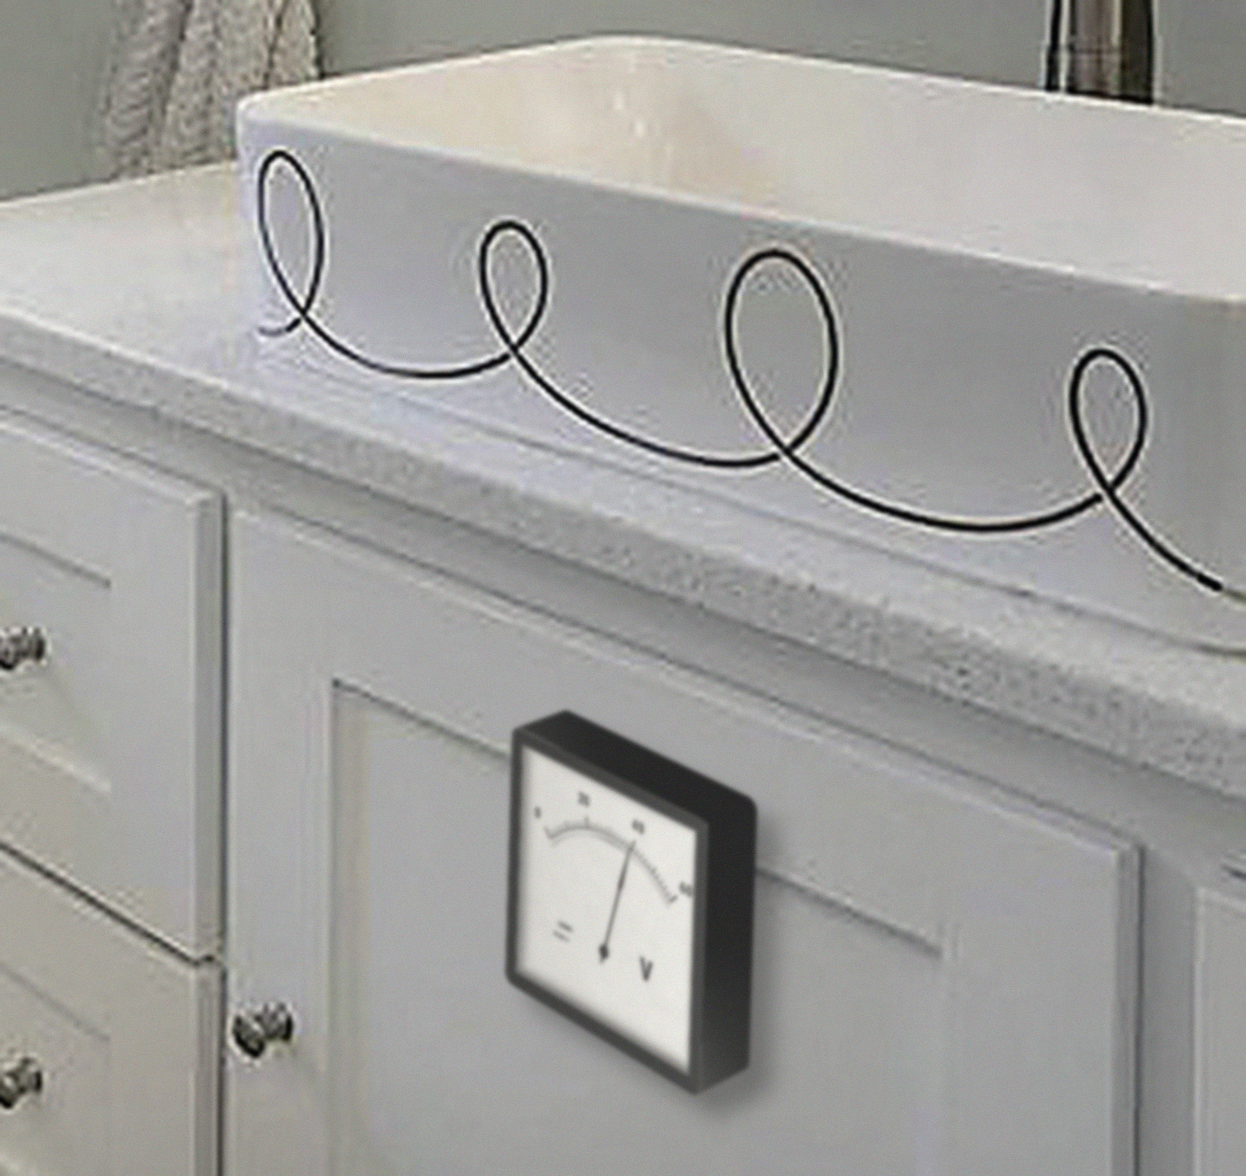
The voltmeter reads 40 V
